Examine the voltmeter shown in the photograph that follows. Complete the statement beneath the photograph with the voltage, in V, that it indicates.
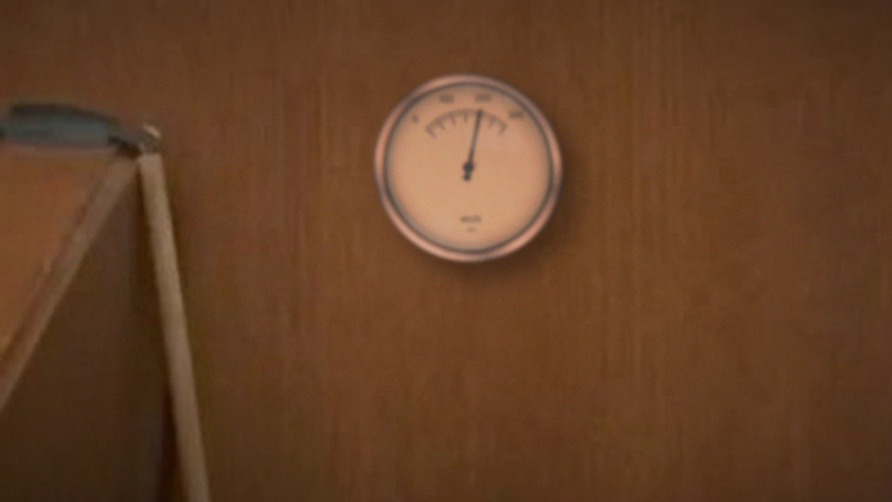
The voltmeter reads 200 V
